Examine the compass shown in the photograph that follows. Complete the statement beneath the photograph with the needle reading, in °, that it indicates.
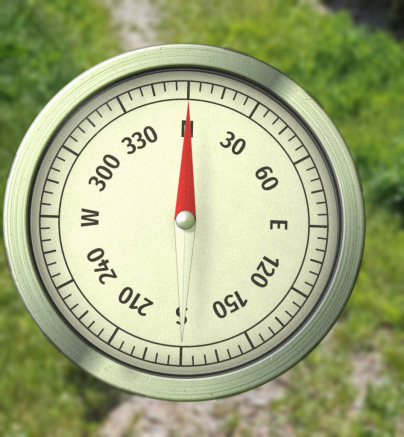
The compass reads 0 °
